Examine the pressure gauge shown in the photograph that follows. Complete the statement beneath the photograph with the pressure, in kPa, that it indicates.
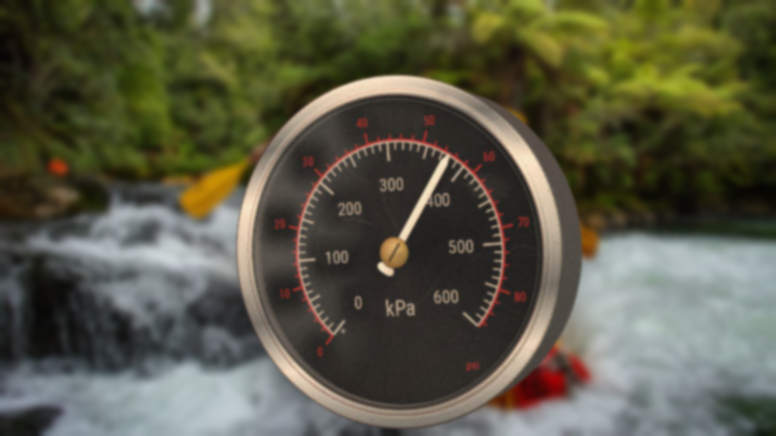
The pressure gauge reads 380 kPa
